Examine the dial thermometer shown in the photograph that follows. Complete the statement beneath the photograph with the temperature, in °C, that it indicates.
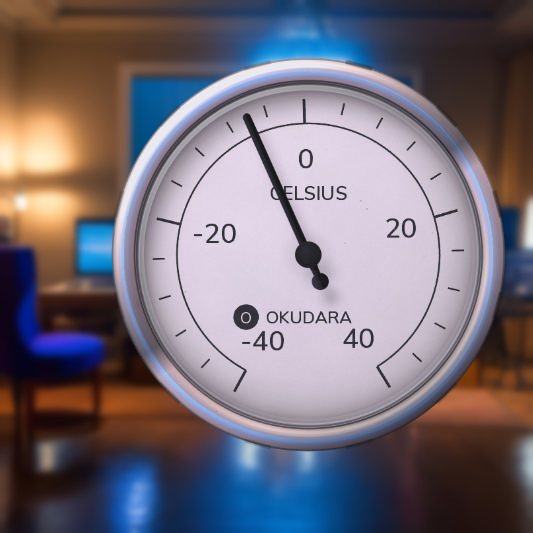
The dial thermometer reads -6 °C
